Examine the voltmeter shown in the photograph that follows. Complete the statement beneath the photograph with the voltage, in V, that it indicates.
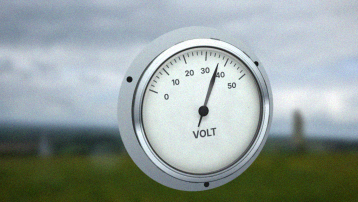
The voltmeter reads 36 V
